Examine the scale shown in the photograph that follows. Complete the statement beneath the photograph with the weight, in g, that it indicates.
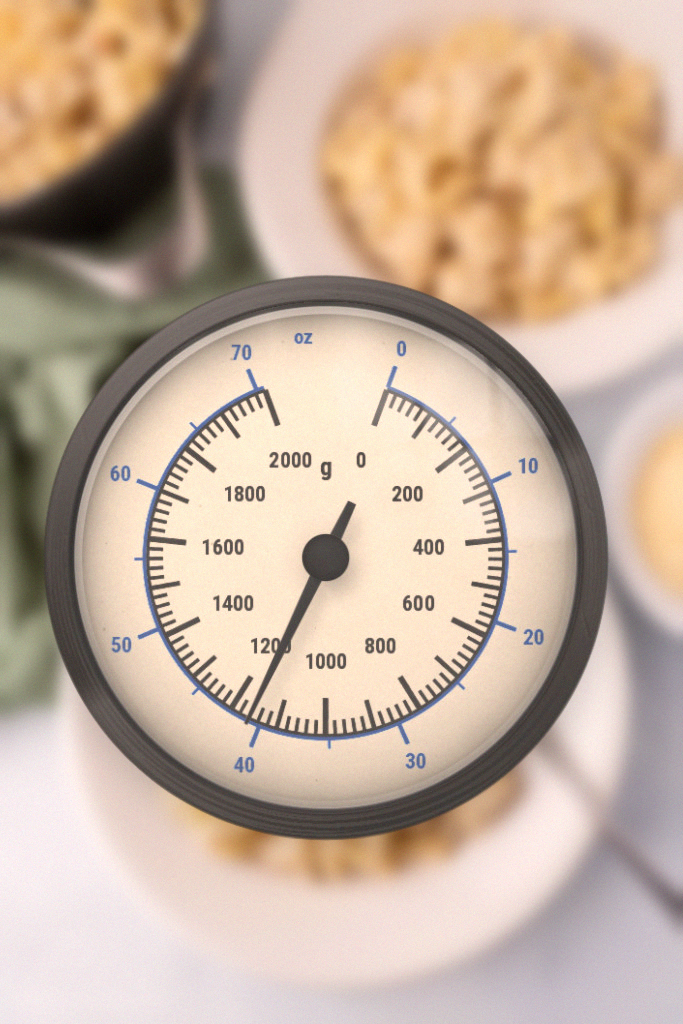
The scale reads 1160 g
